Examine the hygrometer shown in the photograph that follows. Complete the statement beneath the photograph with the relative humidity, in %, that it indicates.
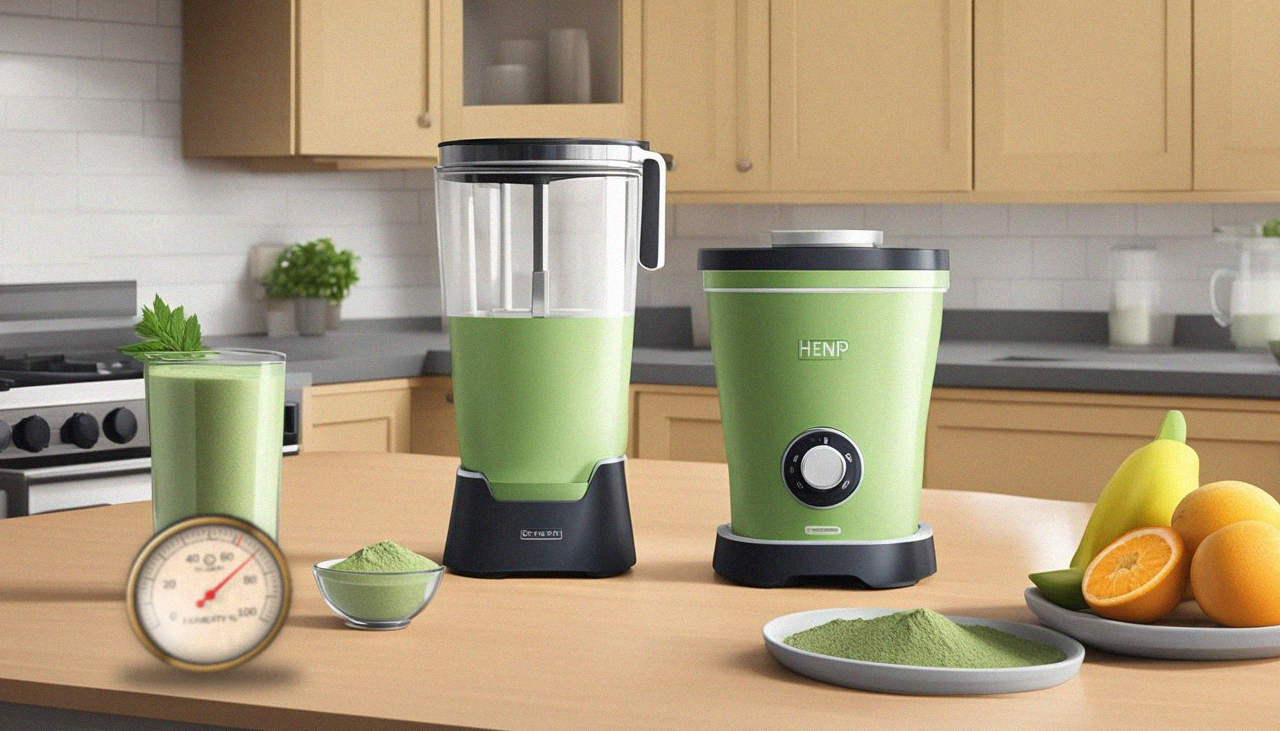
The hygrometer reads 70 %
